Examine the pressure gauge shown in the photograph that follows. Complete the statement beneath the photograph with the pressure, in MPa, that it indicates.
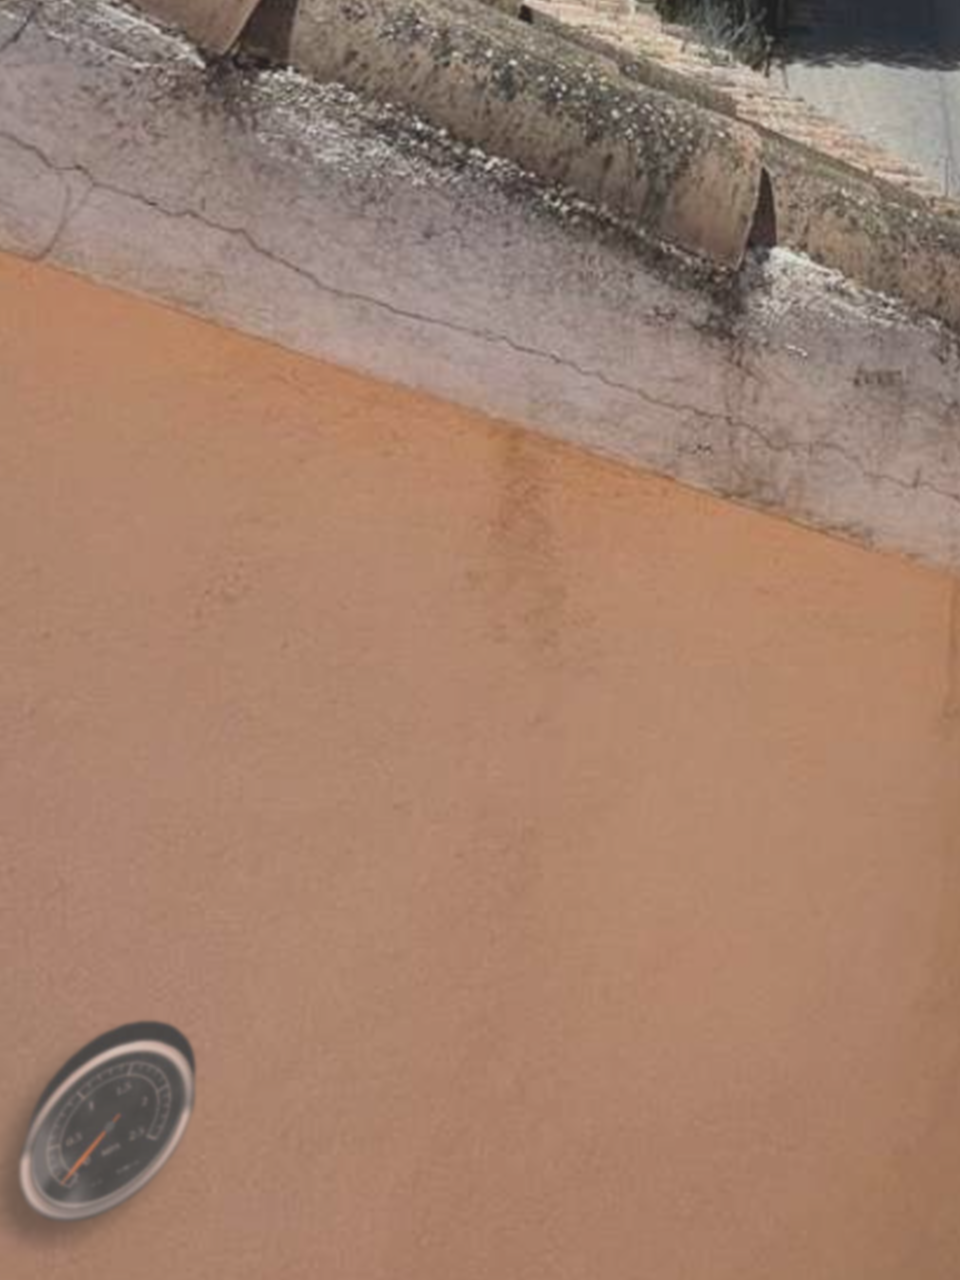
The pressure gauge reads 0.1 MPa
